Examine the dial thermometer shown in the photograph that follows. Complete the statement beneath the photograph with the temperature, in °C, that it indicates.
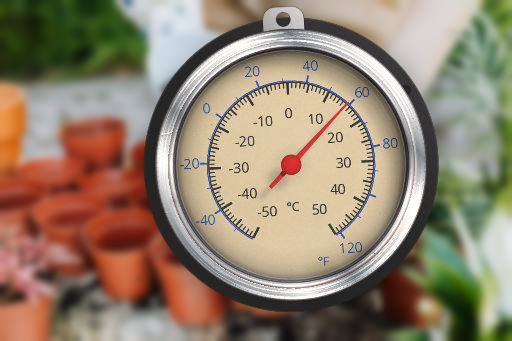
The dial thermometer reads 15 °C
